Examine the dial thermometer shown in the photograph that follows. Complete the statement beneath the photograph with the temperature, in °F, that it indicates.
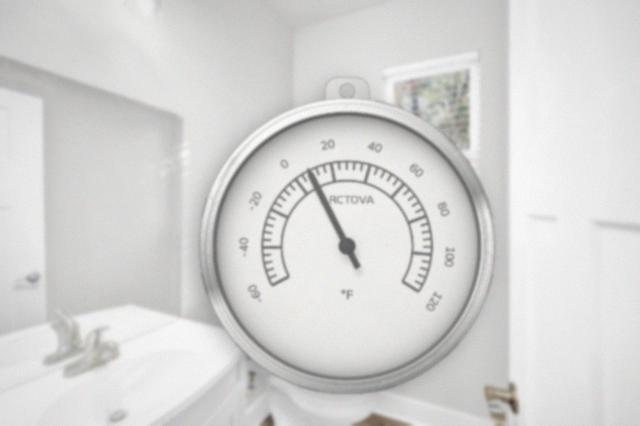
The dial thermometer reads 8 °F
